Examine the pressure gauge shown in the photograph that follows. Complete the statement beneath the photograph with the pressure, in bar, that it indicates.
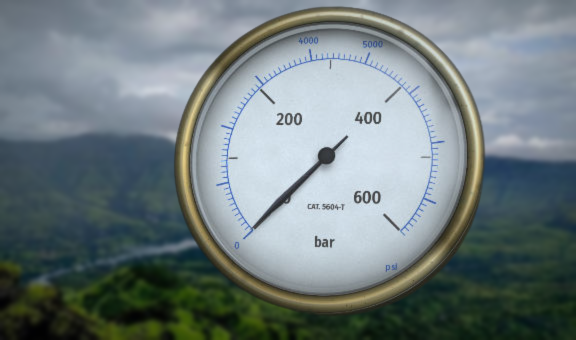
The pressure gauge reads 0 bar
